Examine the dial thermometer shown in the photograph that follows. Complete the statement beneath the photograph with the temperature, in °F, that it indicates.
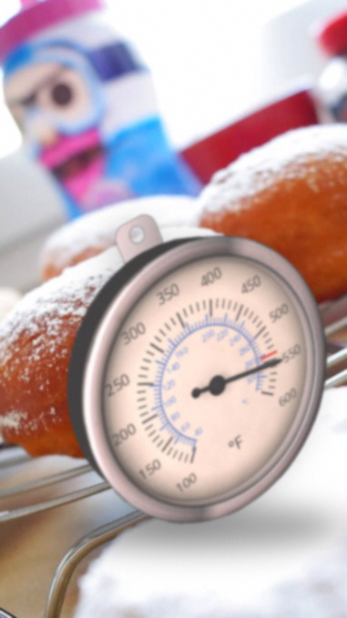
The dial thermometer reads 550 °F
